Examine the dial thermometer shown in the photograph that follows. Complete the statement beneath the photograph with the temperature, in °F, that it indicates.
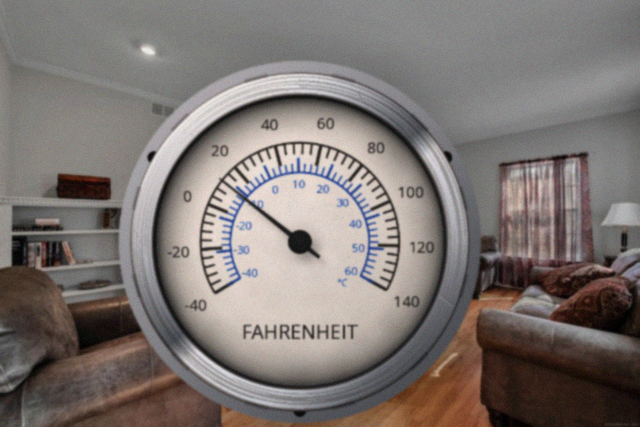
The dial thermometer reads 12 °F
